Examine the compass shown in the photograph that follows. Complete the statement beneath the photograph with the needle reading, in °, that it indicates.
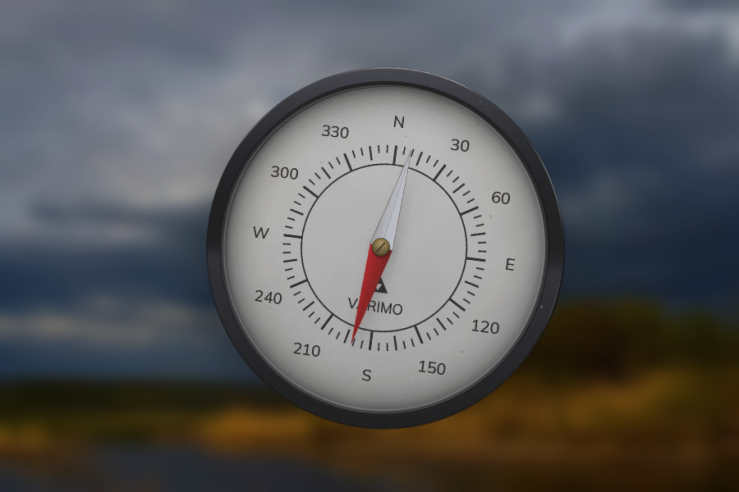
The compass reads 190 °
